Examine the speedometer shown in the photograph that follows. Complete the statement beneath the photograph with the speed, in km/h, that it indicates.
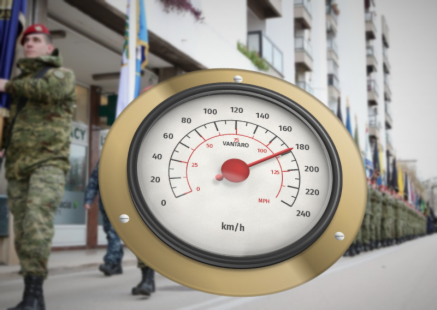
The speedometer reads 180 km/h
